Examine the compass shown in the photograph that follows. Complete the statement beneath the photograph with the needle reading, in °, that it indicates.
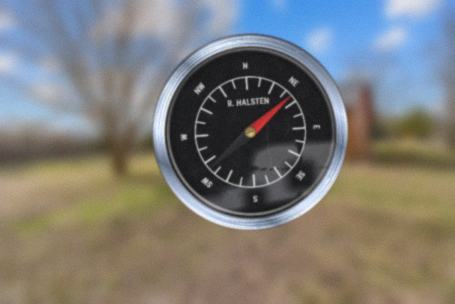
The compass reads 52.5 °
